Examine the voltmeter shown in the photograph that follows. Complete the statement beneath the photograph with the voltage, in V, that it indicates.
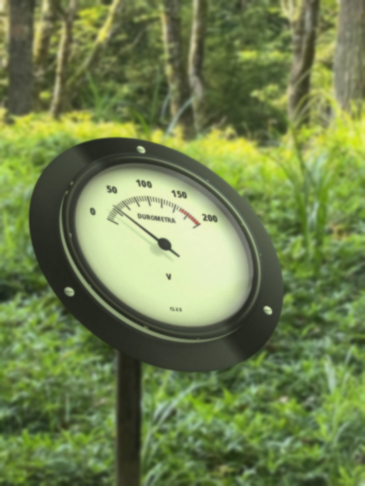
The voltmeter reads 25 V
